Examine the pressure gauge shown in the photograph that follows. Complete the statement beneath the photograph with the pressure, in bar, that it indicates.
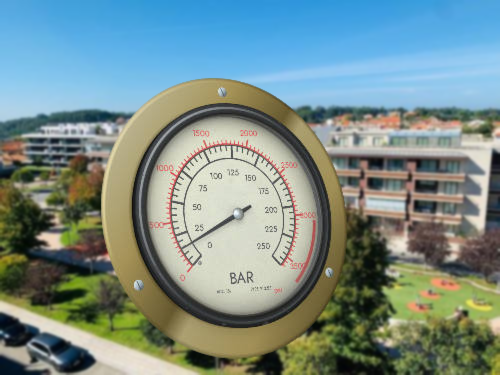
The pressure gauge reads 15 bar
